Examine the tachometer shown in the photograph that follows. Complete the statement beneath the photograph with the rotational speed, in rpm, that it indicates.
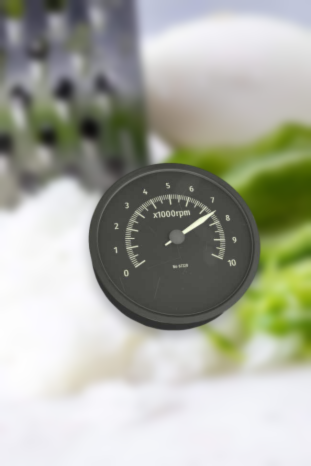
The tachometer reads 7500 rpm
